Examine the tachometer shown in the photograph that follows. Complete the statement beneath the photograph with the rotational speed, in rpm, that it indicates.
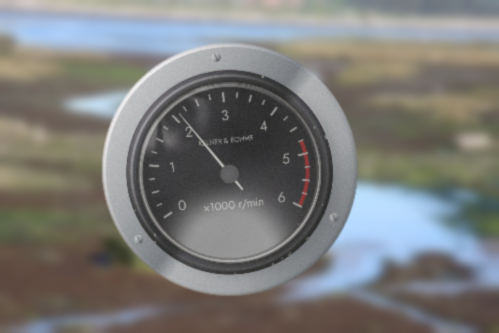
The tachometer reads 2125 rpm
